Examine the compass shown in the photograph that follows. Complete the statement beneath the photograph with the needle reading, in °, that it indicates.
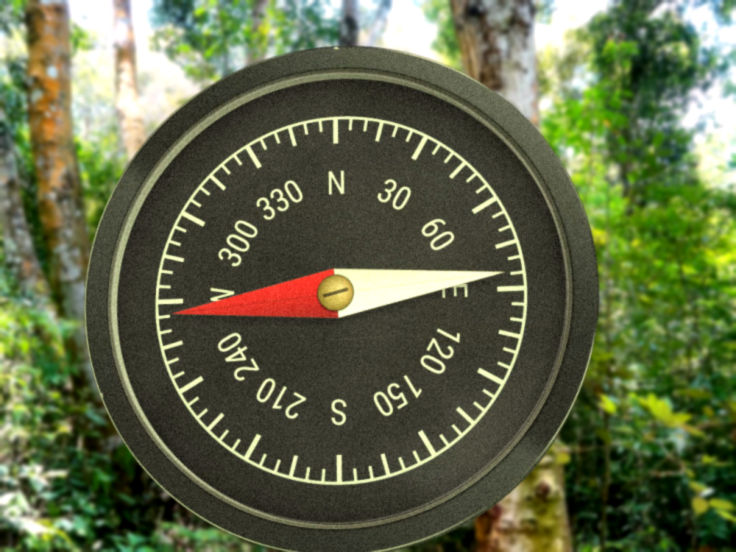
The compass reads 265 °
